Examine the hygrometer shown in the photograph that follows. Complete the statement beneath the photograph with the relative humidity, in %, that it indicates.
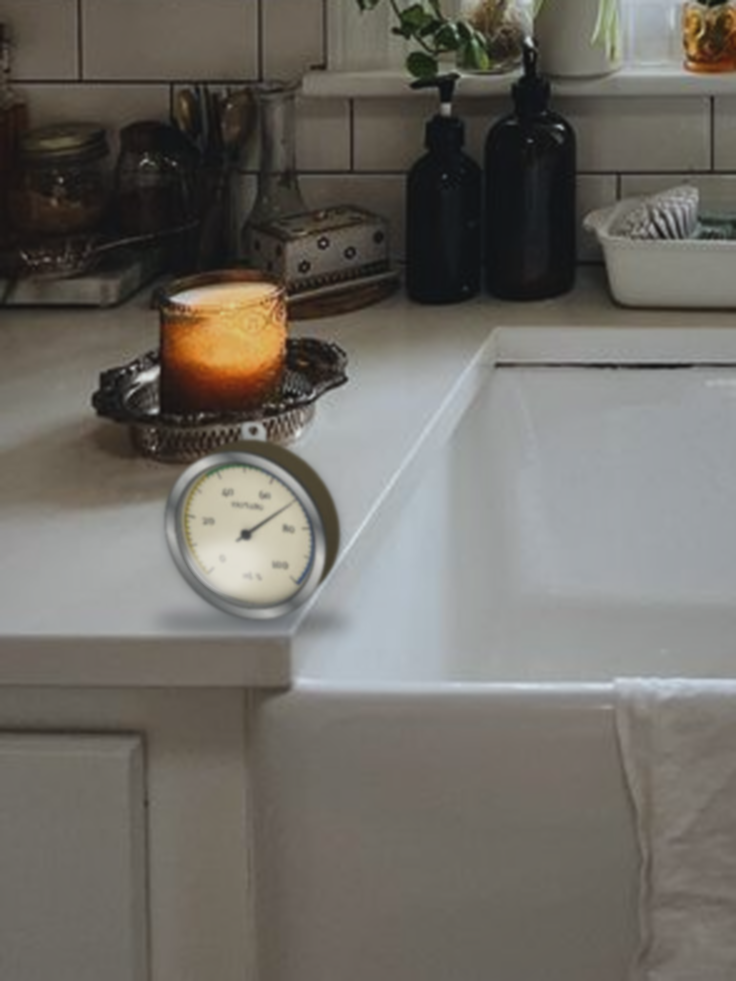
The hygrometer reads 70 %
